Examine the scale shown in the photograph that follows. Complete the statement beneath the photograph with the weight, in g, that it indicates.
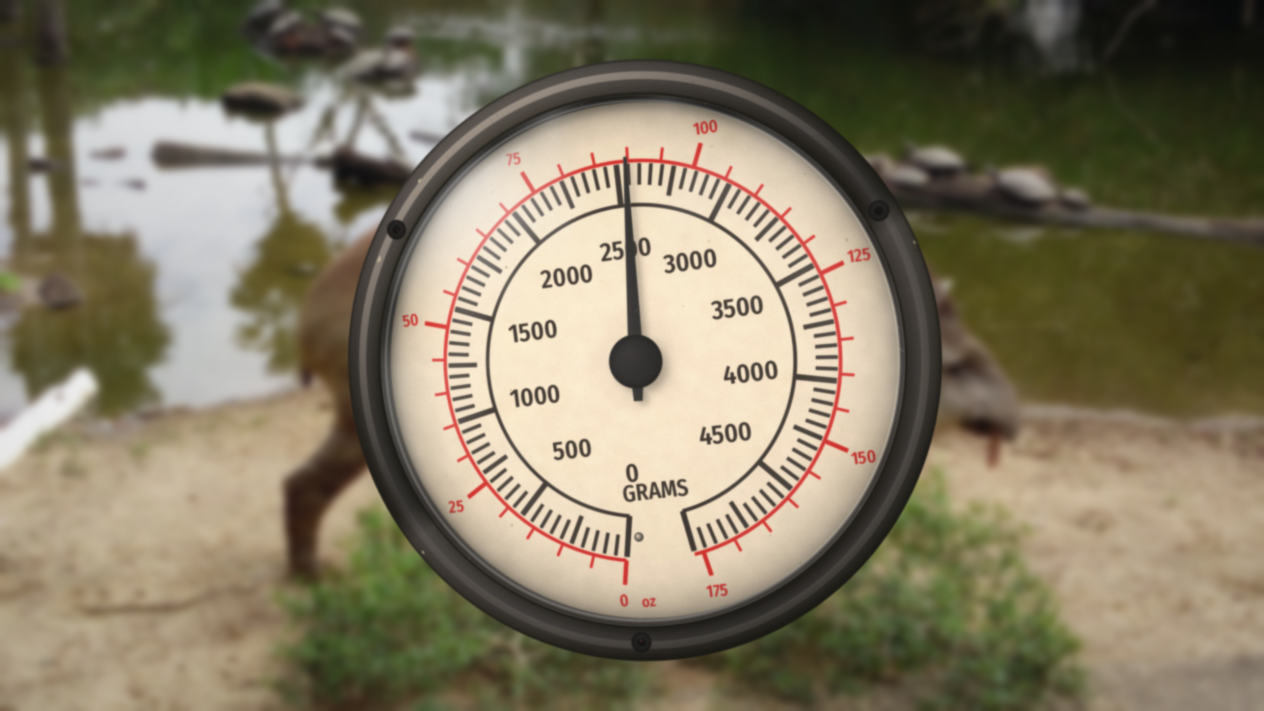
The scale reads 2550 g
